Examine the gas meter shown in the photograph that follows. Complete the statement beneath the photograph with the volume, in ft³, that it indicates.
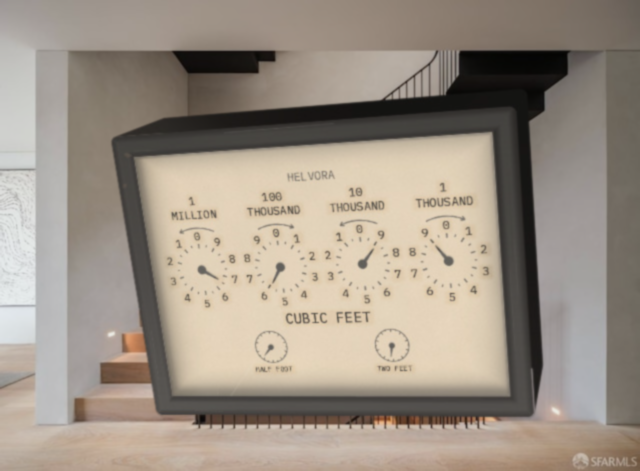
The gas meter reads 658900 ft³
